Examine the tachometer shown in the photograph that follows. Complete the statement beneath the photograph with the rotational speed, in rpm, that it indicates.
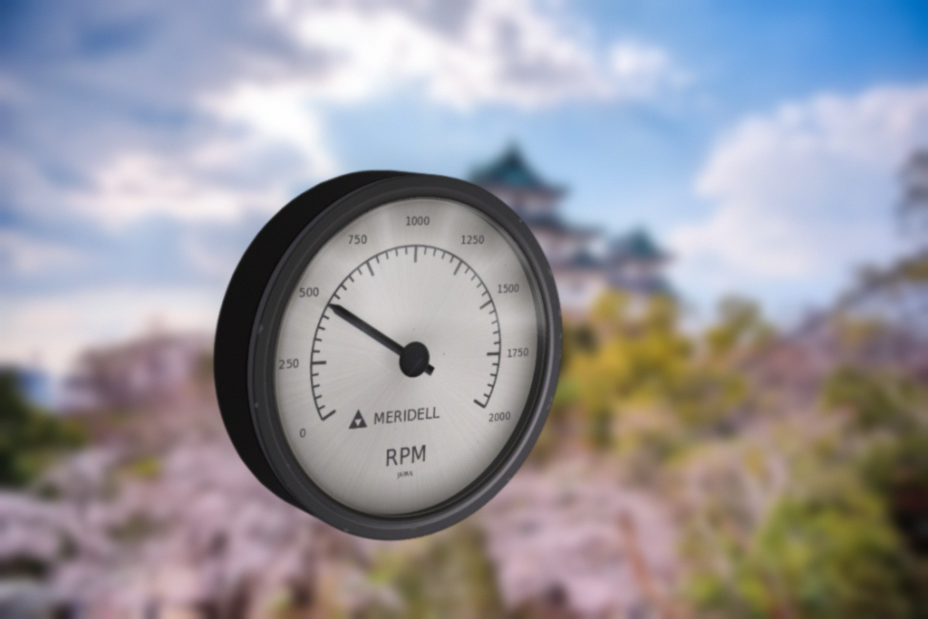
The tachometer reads 500 rpm
